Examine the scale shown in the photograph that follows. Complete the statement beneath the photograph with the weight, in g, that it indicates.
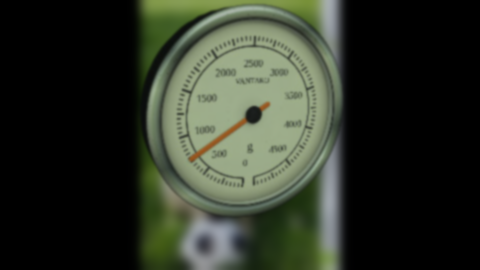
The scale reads 750 g
